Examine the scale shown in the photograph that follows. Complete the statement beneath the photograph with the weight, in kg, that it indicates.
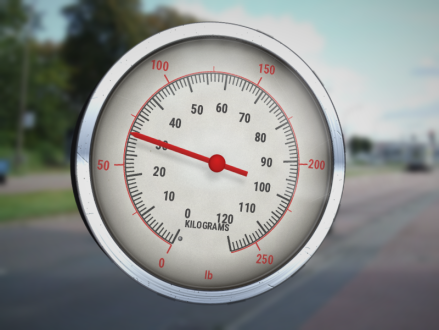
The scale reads 30 kg
